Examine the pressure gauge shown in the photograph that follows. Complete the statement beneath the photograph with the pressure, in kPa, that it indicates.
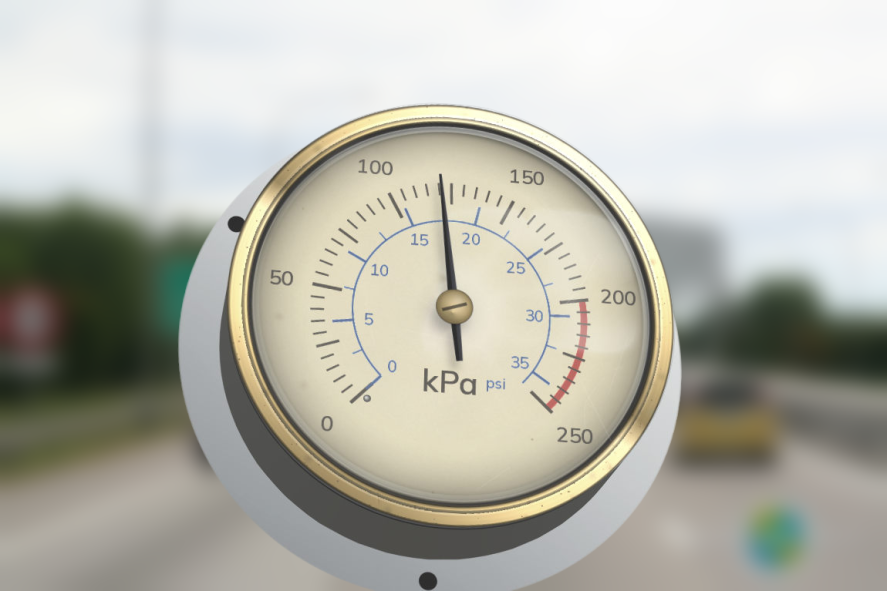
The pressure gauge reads 120 kPa
